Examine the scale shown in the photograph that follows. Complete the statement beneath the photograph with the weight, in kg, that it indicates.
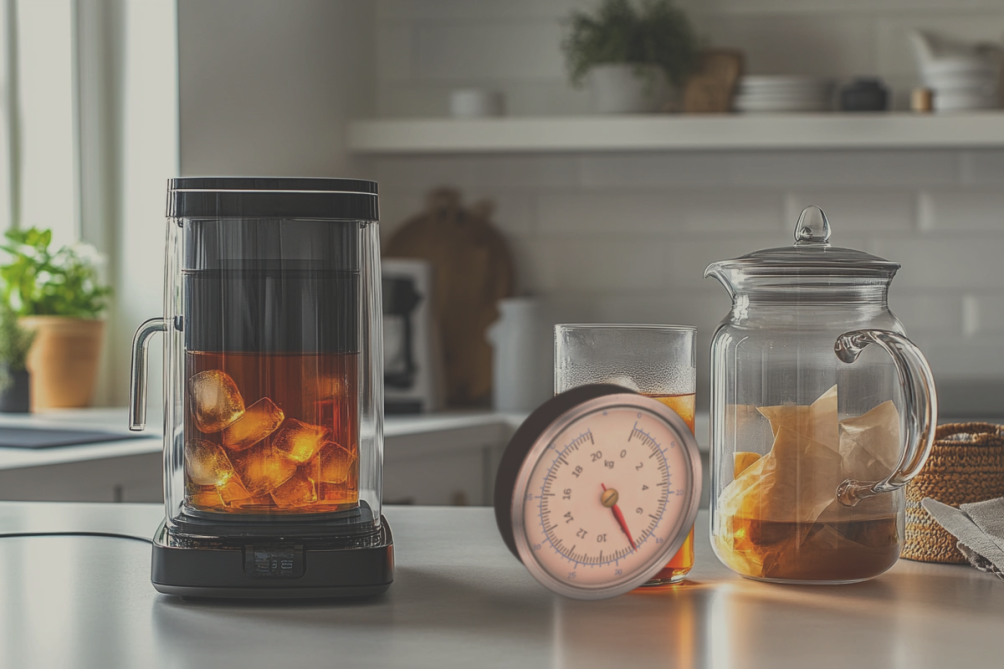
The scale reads 8 kg
